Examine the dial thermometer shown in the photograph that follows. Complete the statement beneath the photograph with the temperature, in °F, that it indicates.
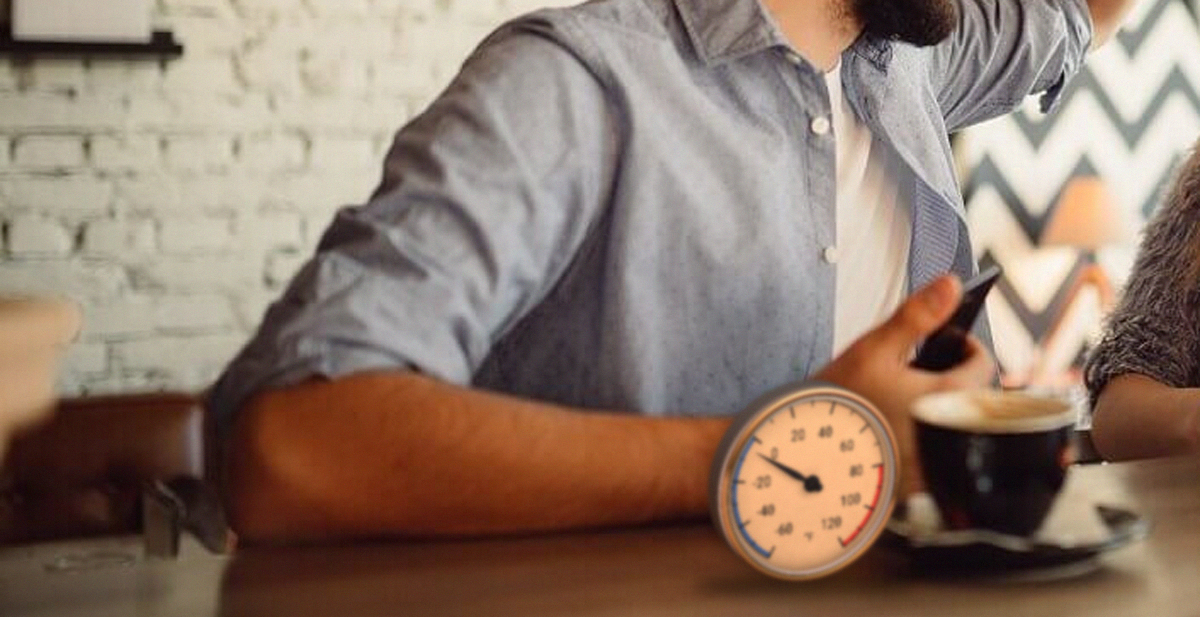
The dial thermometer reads -5 °F
